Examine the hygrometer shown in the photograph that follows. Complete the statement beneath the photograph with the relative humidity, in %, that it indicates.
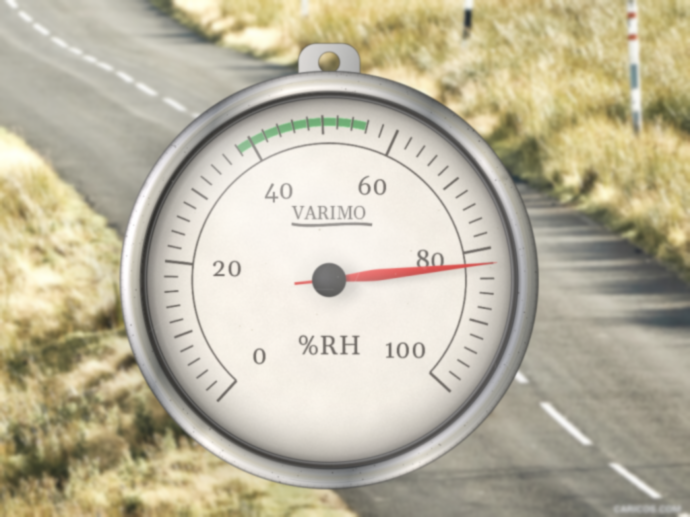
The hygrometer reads 82 %
